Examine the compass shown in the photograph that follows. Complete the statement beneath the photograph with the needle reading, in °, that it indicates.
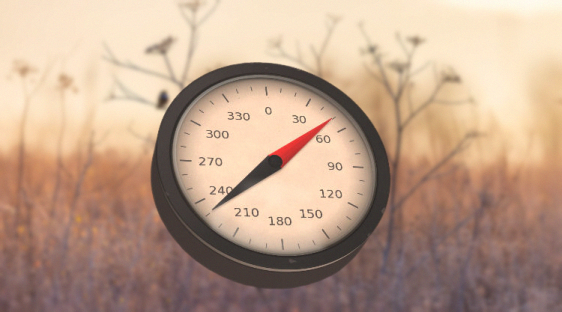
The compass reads 50 °
